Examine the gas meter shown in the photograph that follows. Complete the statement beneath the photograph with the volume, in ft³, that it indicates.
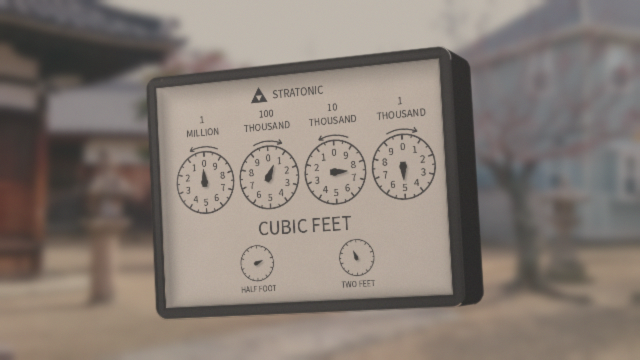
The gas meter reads 7500 ft³
